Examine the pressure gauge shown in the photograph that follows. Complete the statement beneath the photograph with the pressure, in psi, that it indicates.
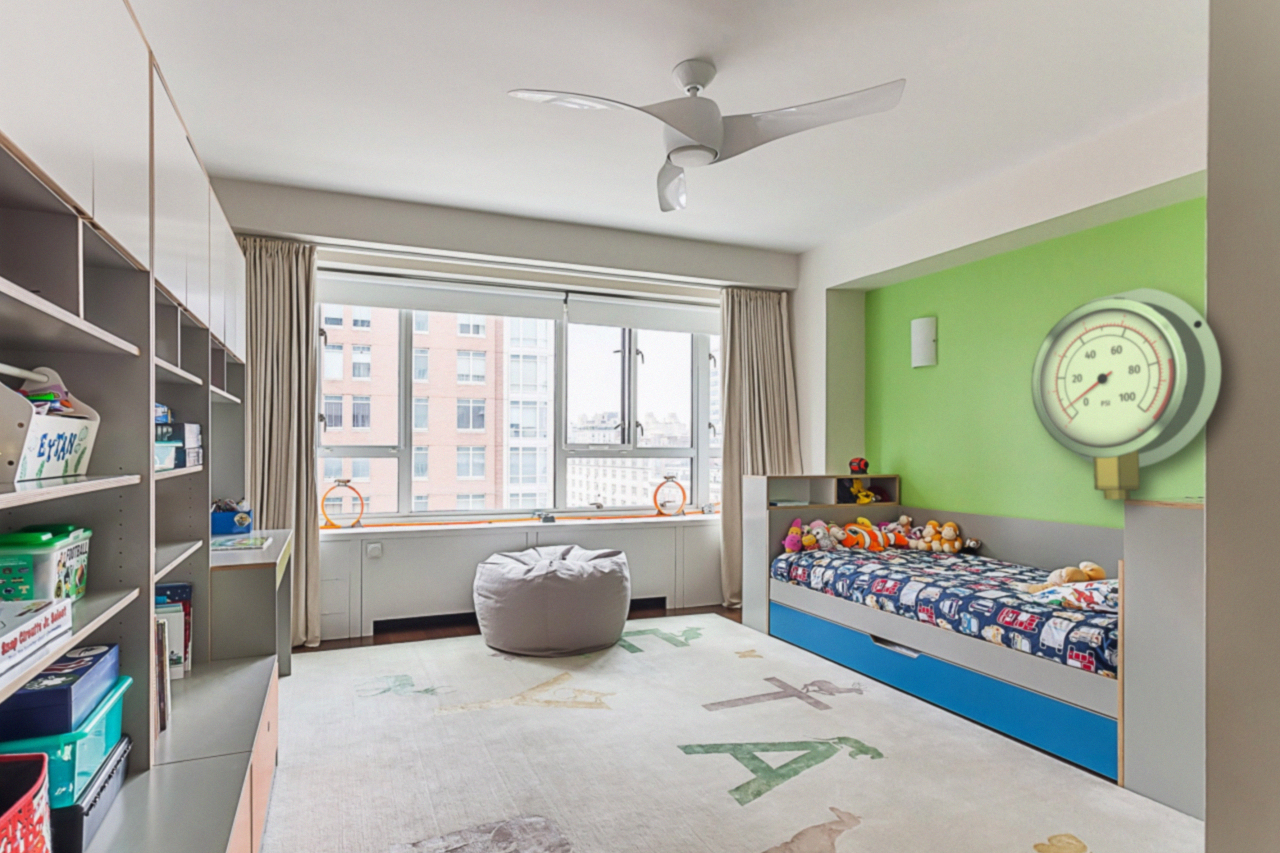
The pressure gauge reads 5 psi
